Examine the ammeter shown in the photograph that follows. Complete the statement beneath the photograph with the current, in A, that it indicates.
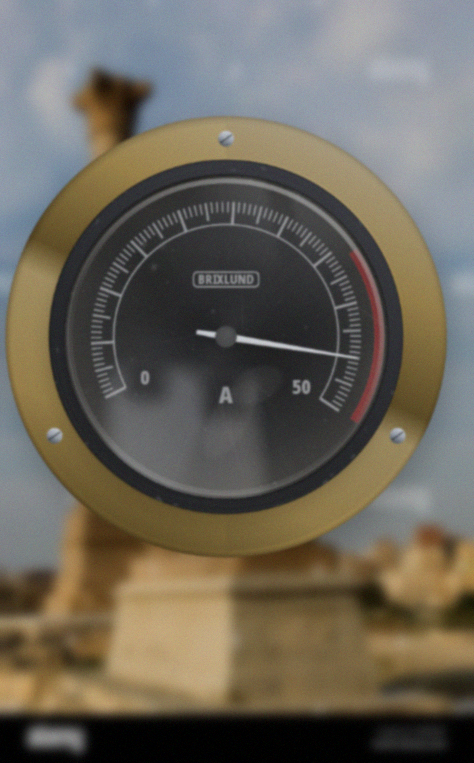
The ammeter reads 45 A
